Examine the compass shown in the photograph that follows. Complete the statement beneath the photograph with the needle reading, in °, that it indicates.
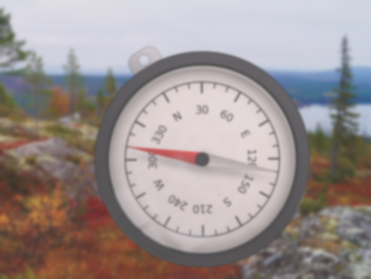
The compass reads 310 °
